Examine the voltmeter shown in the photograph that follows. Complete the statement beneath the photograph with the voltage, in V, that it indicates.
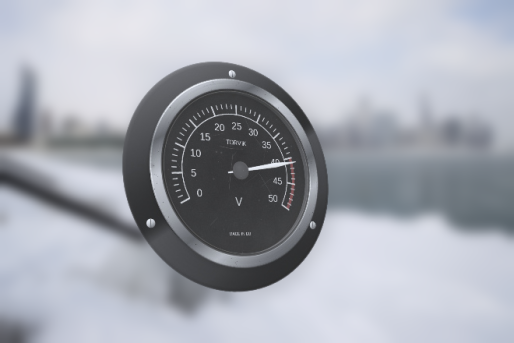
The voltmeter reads 41 V
